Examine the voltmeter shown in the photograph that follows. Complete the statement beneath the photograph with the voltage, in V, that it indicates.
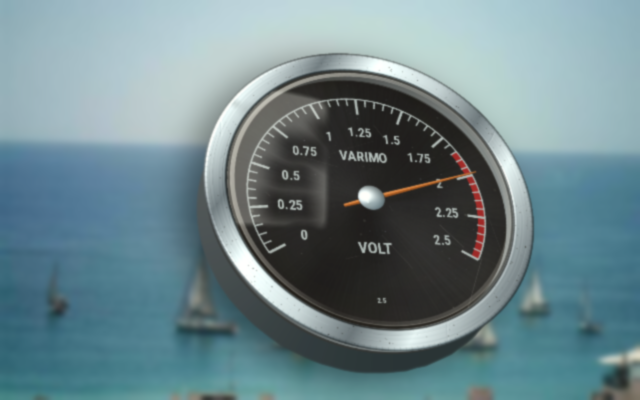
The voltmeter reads 2 V
